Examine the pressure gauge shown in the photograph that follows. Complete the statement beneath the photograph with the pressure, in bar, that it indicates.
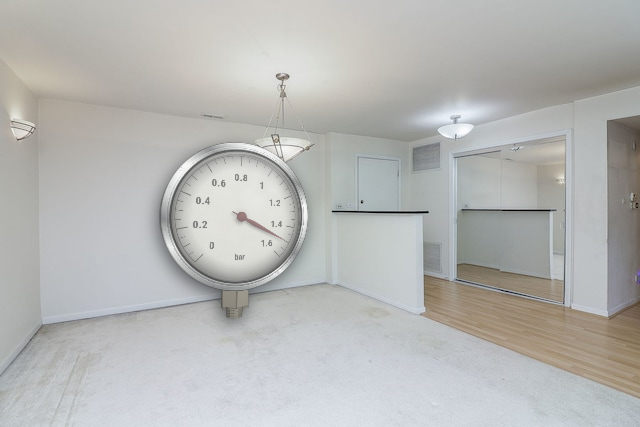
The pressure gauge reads 1.5 bar
